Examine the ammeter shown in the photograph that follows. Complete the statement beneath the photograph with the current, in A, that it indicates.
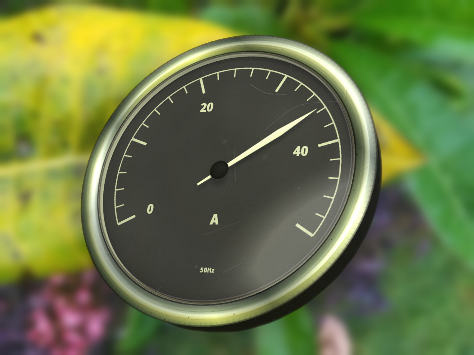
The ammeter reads 36 A
